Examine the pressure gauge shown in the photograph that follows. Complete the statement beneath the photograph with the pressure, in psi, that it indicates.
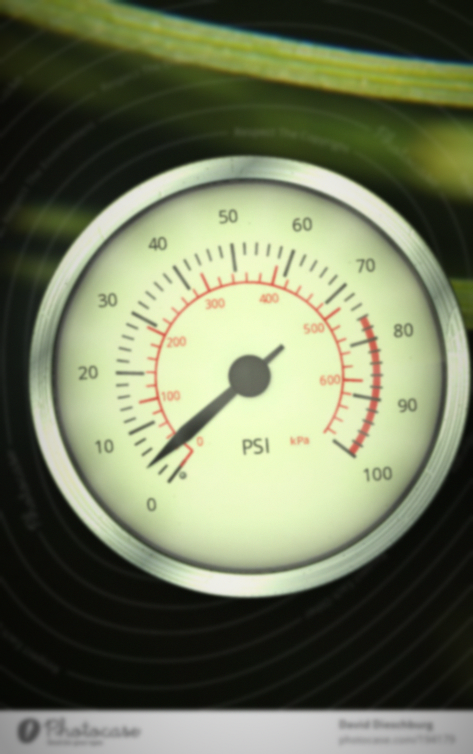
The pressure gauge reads 4 psi
